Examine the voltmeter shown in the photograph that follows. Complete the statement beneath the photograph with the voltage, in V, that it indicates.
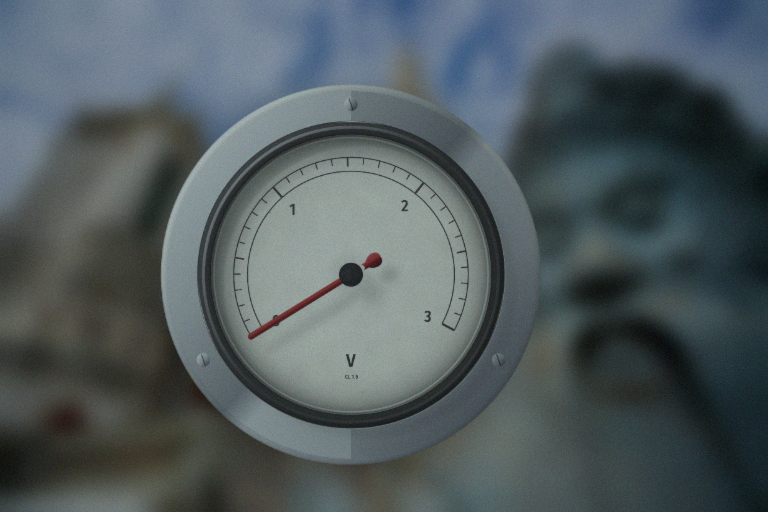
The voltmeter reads 0 V
